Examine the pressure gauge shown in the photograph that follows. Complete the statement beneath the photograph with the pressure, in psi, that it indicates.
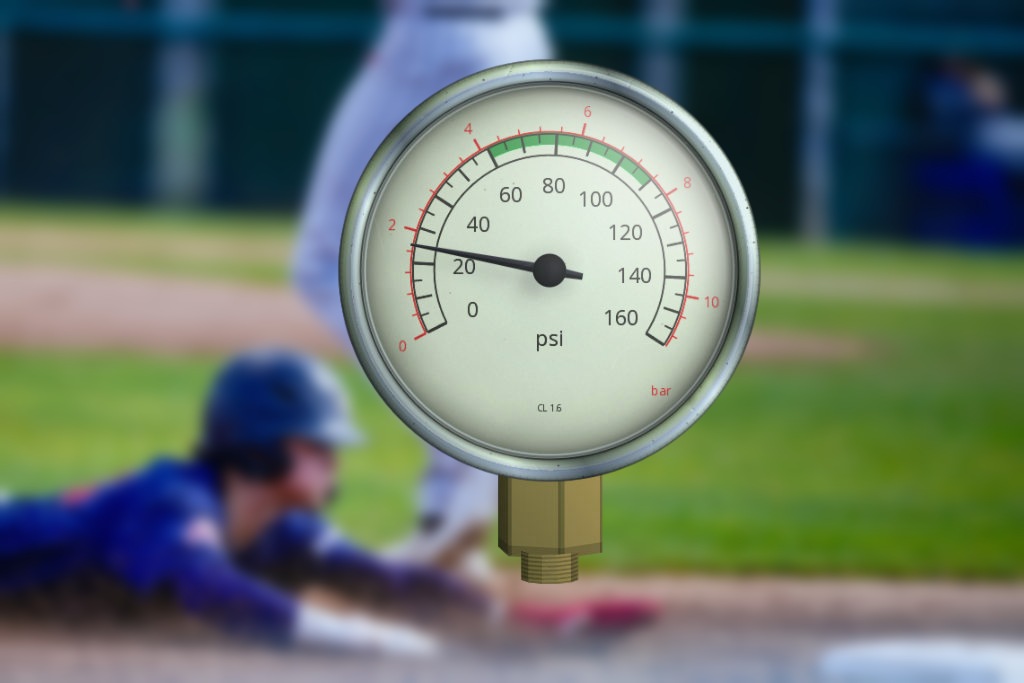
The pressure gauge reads 25 psi
